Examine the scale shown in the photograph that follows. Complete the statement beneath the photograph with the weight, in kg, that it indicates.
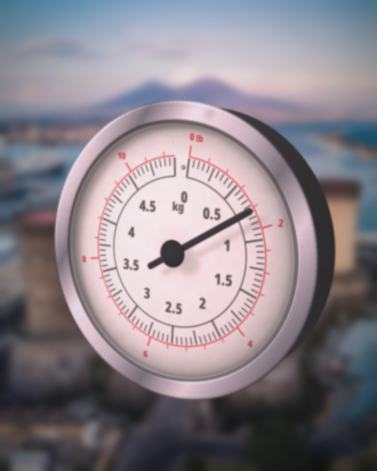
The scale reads 0.75 kg
